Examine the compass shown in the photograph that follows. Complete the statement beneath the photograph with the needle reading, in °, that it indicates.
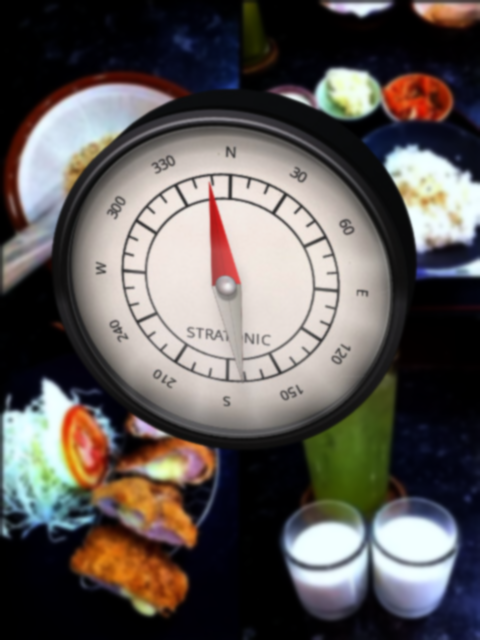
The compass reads 350 °
